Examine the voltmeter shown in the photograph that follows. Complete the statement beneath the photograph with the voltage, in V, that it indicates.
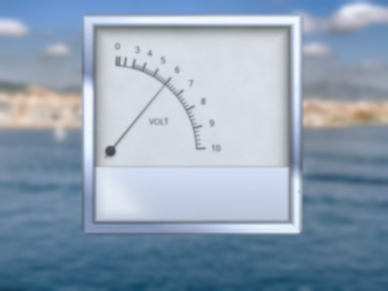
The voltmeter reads 6 V
